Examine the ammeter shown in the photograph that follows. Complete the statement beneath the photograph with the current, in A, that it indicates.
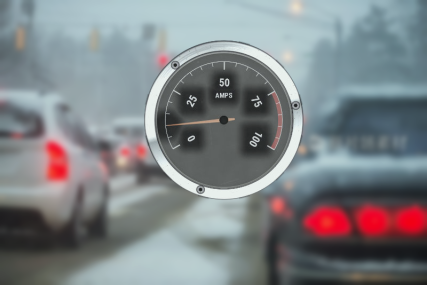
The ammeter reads 10 A
